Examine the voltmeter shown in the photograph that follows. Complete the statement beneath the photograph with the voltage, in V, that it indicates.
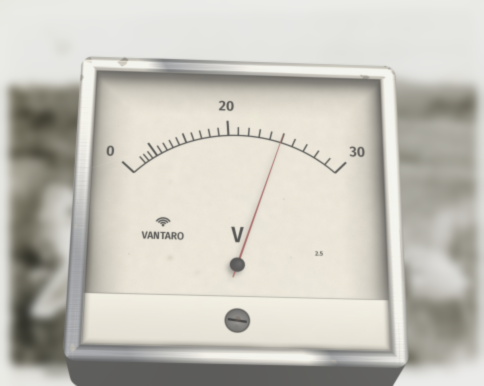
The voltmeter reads 25 V
